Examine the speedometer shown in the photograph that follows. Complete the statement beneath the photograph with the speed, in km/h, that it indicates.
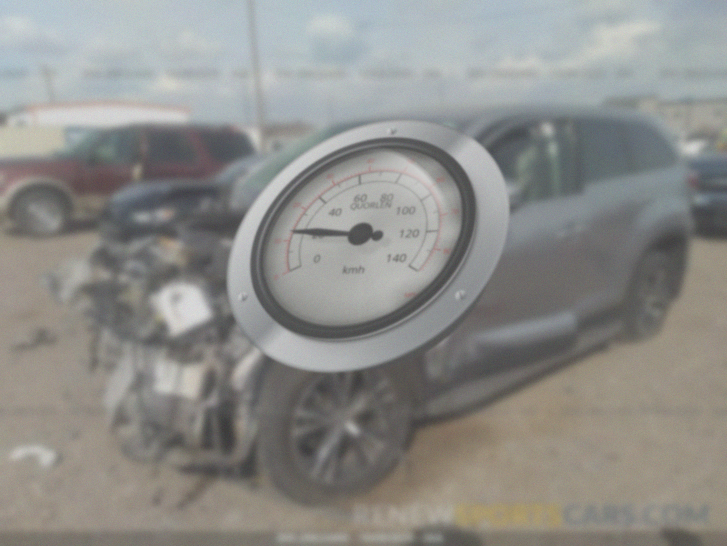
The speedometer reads 20 km/h
